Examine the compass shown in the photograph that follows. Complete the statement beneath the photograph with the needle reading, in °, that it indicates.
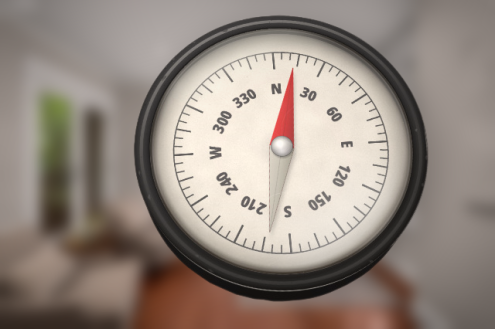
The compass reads 12.5 °
